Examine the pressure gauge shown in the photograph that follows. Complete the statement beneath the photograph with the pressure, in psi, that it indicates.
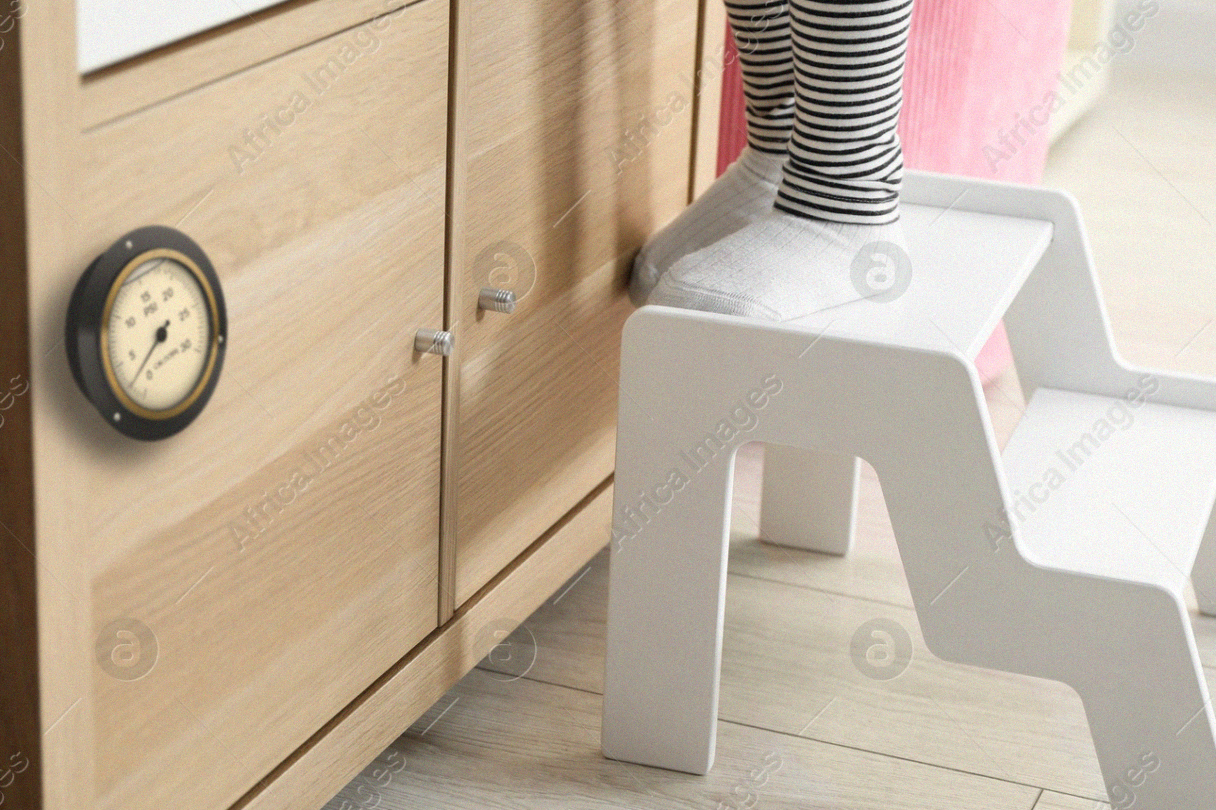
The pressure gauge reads 2.5 psi
